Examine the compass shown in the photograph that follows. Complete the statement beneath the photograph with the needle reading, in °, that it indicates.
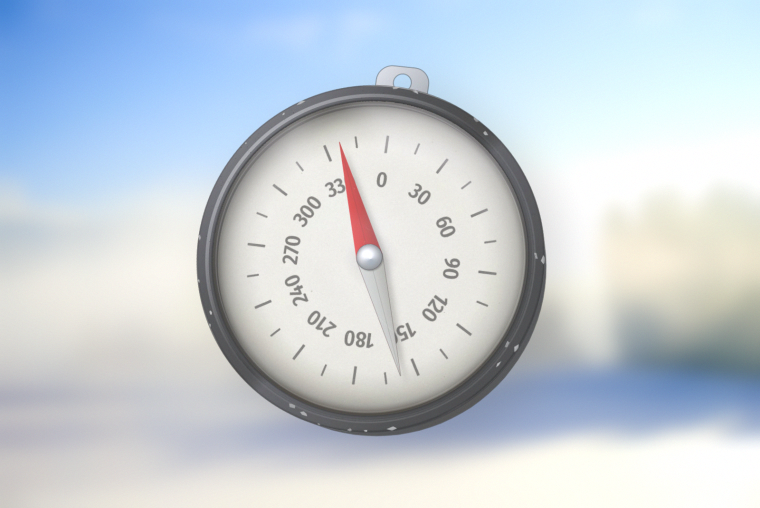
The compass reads 337.5 °
